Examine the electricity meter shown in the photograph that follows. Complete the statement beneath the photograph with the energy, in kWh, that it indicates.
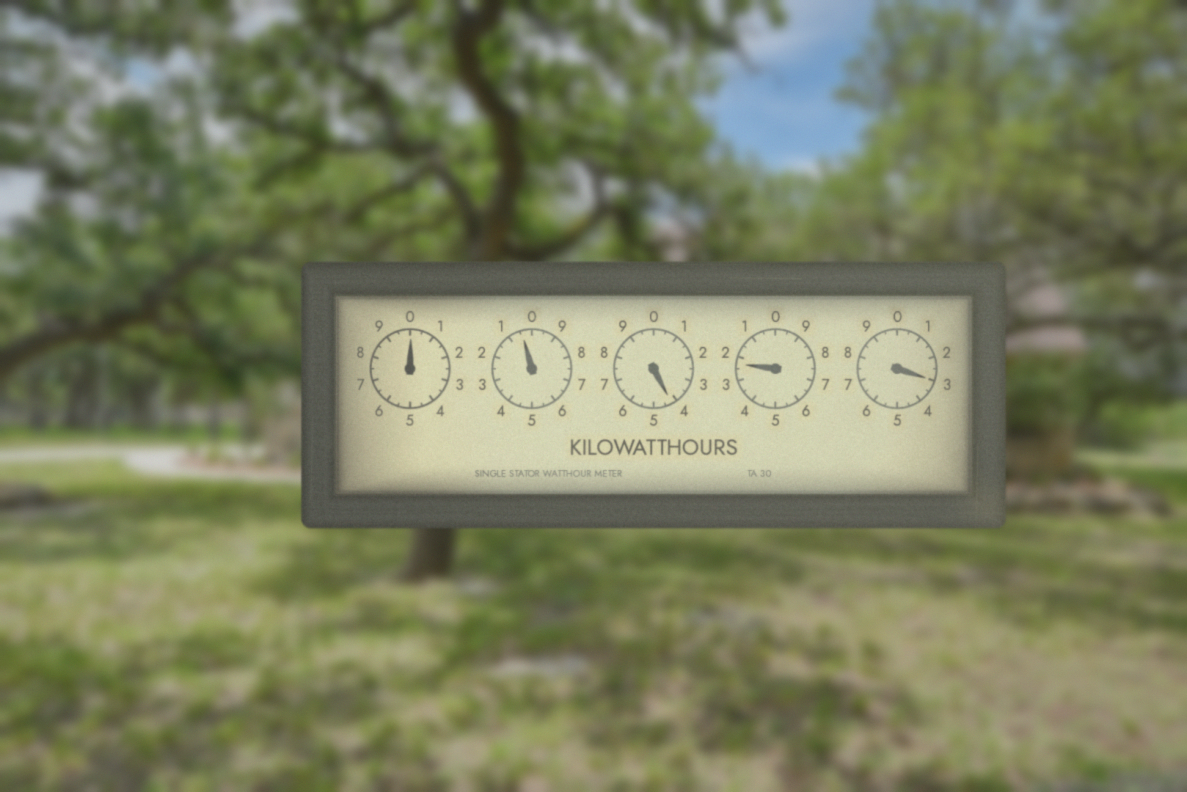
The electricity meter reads 423 kWh
